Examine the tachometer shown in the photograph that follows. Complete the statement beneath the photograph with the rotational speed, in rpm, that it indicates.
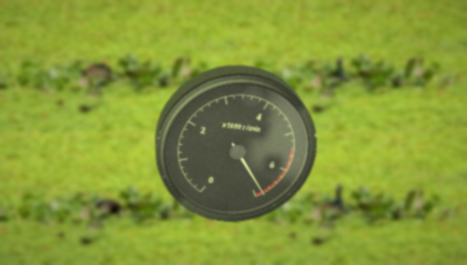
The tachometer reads 6800 rpm
